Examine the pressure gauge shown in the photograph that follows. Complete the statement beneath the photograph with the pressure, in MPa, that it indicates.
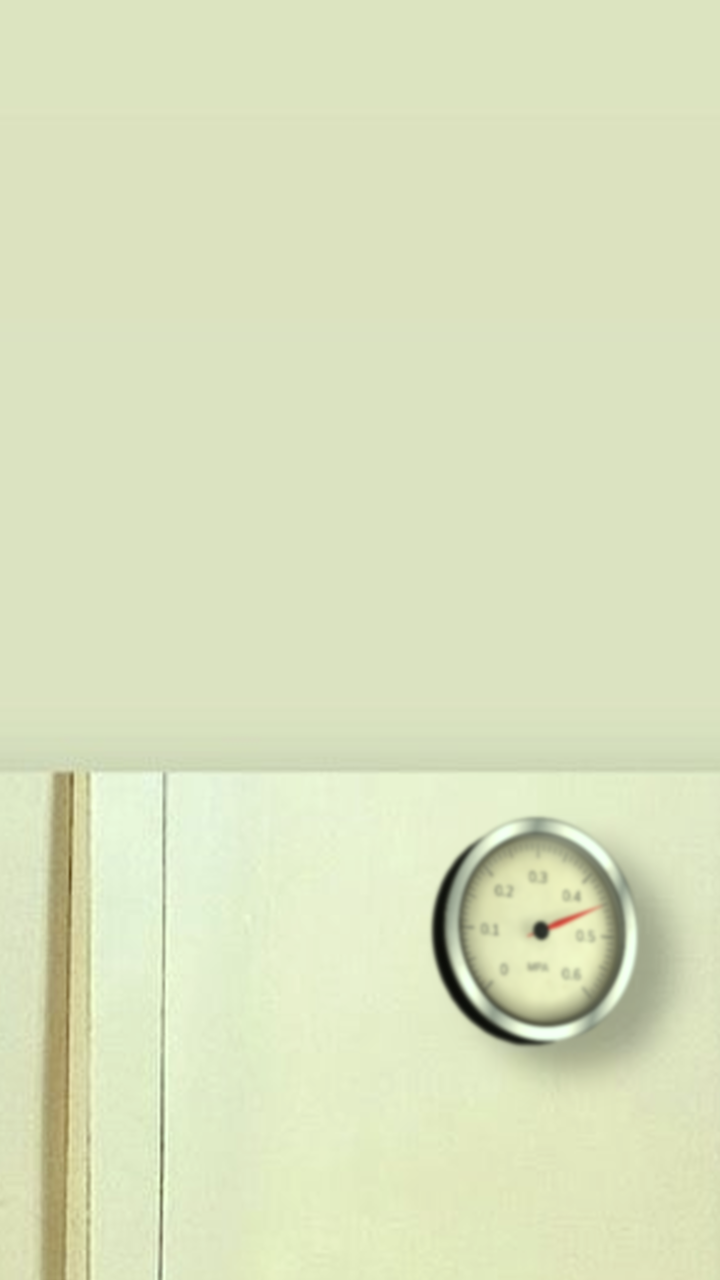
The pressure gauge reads 0.45 MPa
